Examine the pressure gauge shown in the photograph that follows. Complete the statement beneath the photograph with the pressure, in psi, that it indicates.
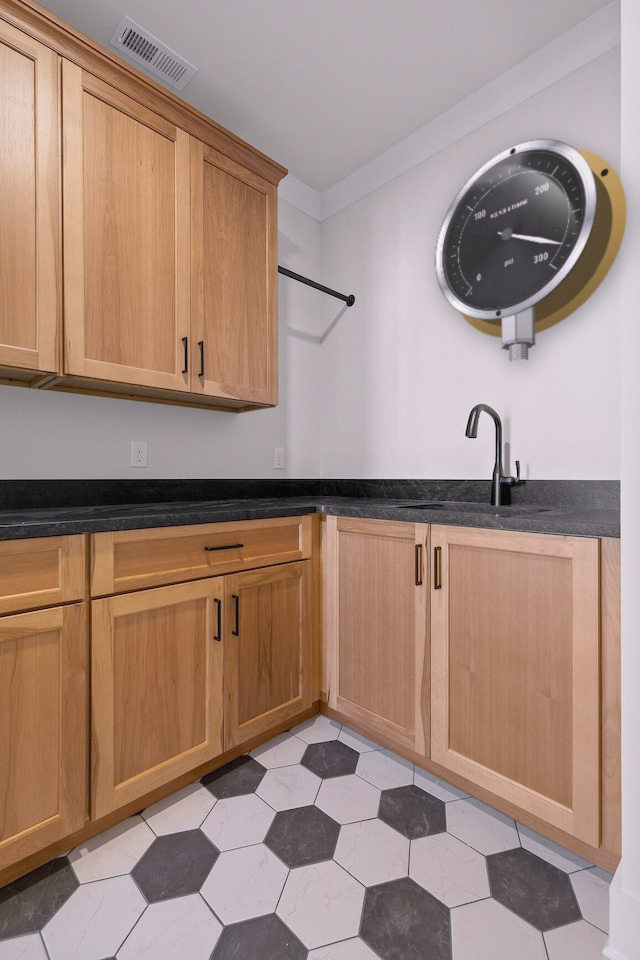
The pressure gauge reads 280 psi
